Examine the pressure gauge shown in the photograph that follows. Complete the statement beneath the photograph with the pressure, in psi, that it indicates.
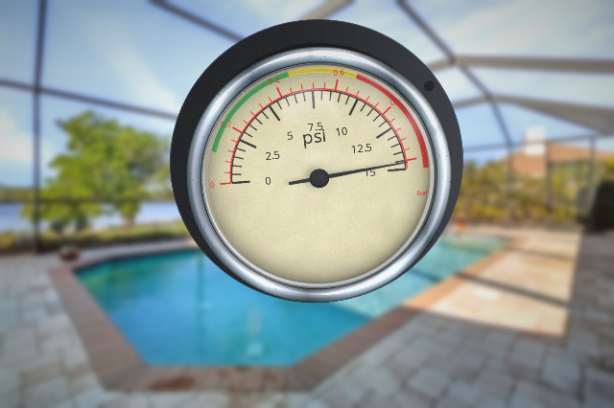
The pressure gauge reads 14.5 psi
